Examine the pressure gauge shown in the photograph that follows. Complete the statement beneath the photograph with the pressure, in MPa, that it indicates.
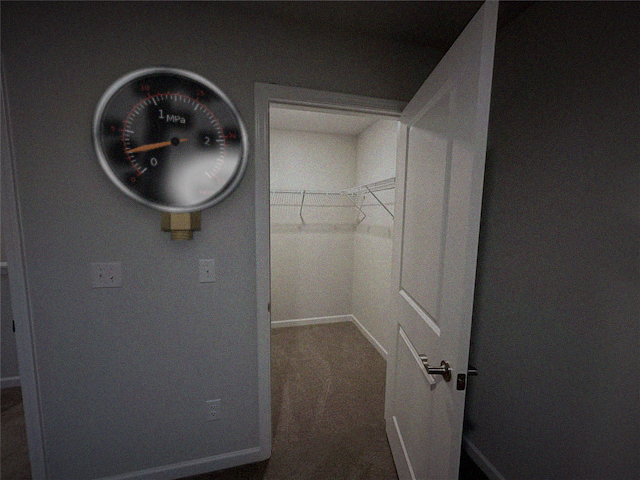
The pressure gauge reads 0.25 MPa
